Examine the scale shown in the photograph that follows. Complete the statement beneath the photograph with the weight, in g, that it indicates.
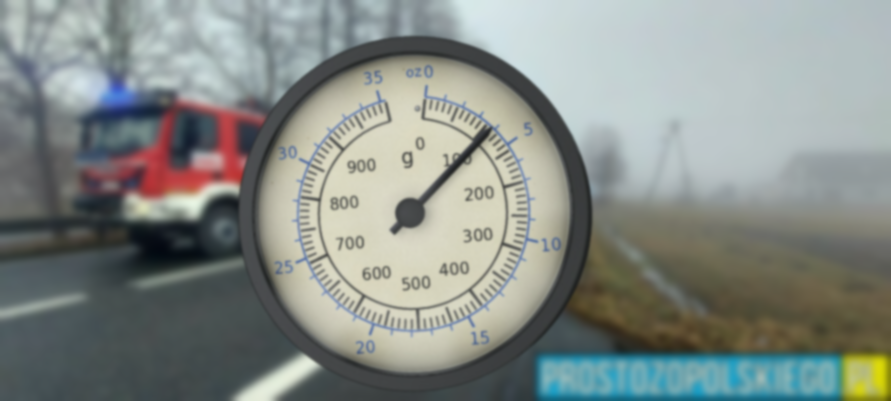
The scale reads 110 g
